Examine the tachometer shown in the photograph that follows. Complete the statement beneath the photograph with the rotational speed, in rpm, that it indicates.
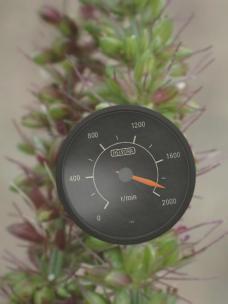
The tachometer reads 1900 rpm
